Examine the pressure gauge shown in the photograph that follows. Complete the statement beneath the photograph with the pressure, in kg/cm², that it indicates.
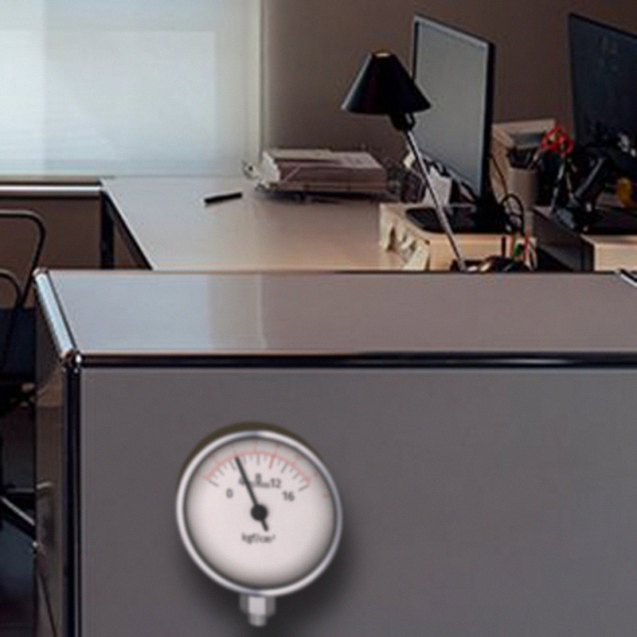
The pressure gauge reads 5 kg/cm²
